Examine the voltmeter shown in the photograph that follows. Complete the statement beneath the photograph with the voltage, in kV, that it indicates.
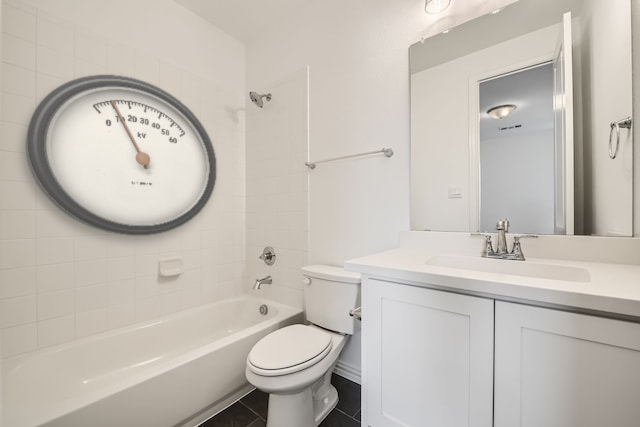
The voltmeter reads 10 kV
